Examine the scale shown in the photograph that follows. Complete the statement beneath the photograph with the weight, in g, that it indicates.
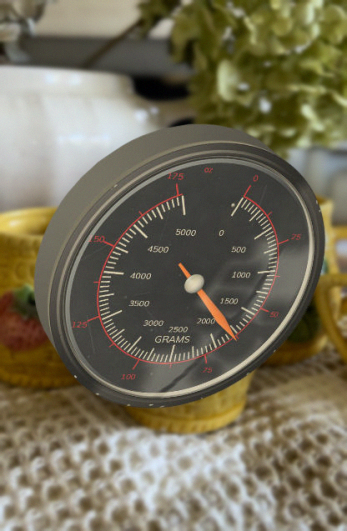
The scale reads 1800 g
